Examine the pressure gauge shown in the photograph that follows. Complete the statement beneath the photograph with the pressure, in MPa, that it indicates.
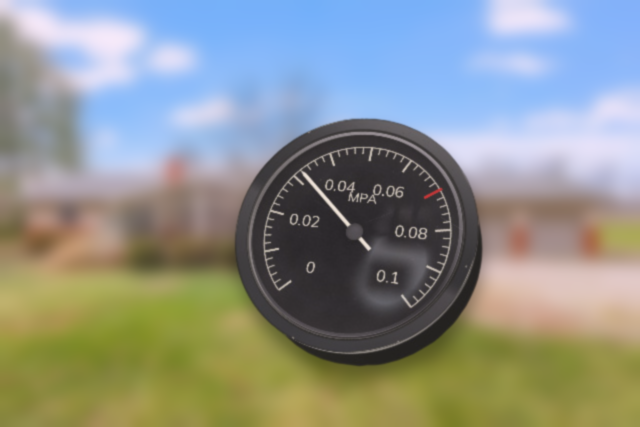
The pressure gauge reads 0.032 MPa
